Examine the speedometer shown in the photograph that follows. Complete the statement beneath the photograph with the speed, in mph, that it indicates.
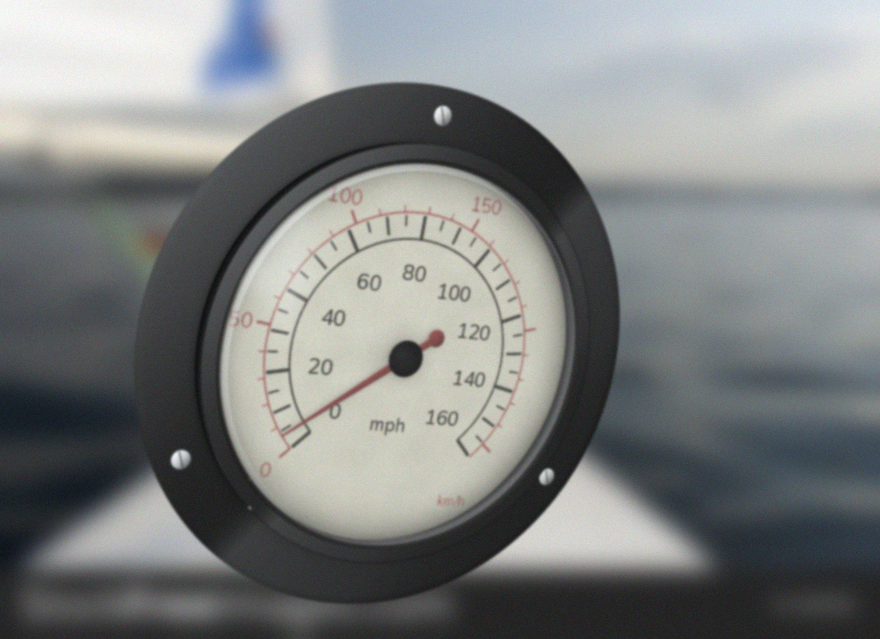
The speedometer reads 5 mph
